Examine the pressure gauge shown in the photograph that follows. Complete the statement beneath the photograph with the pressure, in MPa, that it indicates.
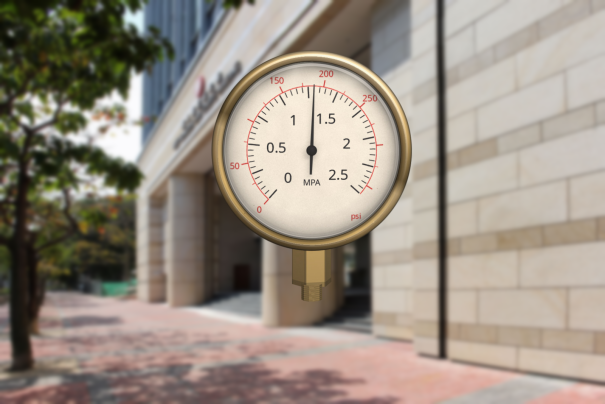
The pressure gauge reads 1.3 MPa
